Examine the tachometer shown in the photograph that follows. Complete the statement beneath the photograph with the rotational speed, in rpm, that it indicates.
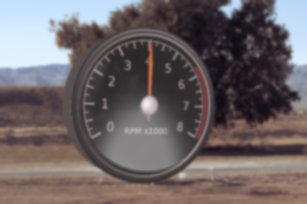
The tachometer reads 4000 rpm
